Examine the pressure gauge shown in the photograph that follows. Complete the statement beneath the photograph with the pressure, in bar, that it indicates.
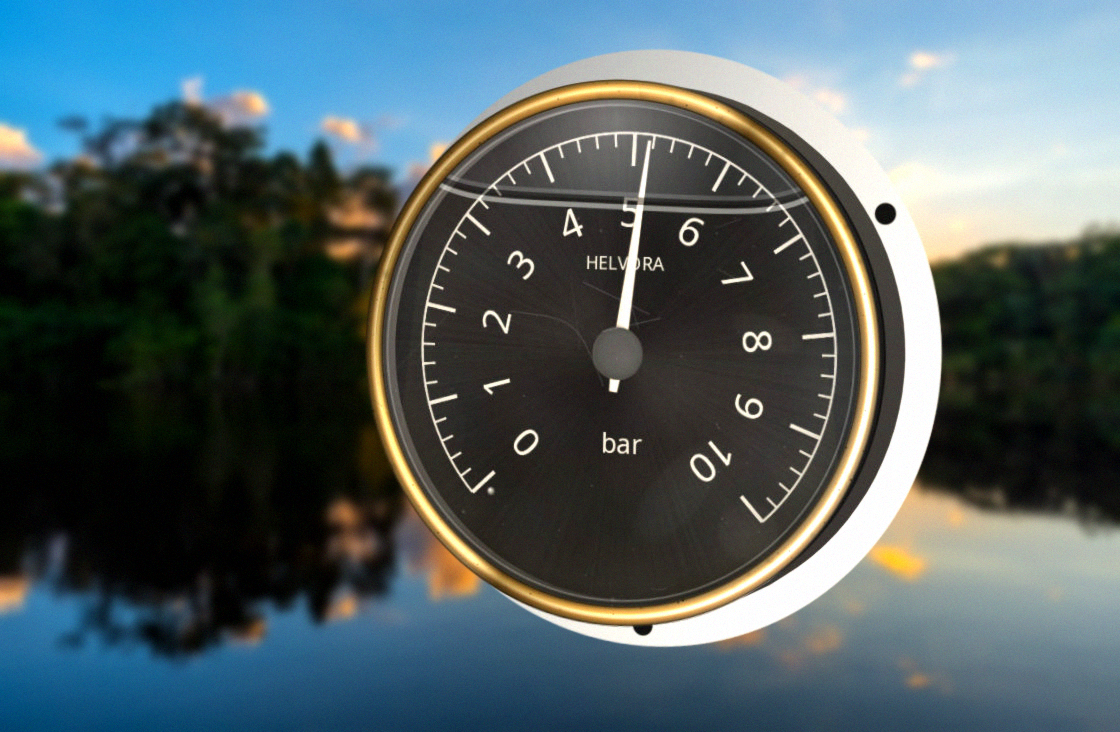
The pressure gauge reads 5.2 bar
